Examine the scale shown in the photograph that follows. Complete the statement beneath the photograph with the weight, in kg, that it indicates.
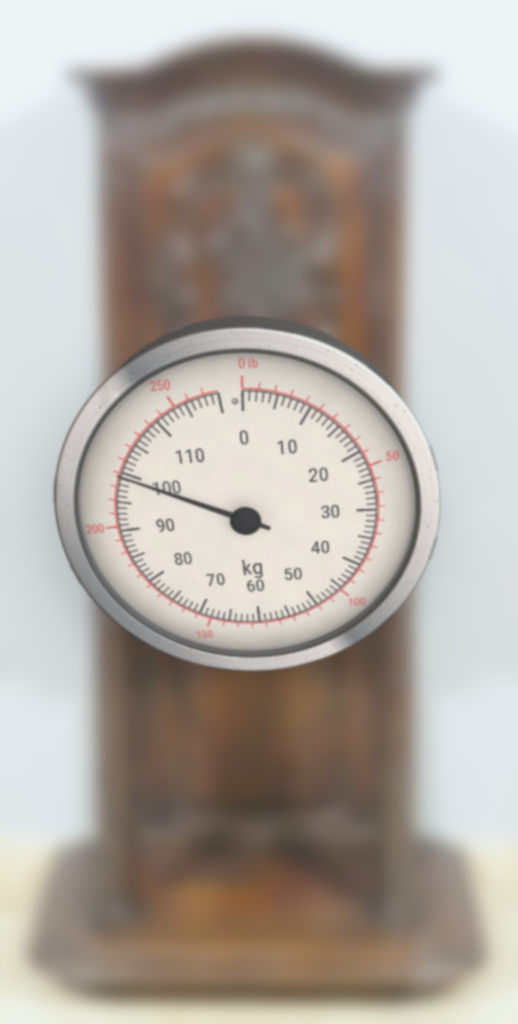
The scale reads 100 kg
